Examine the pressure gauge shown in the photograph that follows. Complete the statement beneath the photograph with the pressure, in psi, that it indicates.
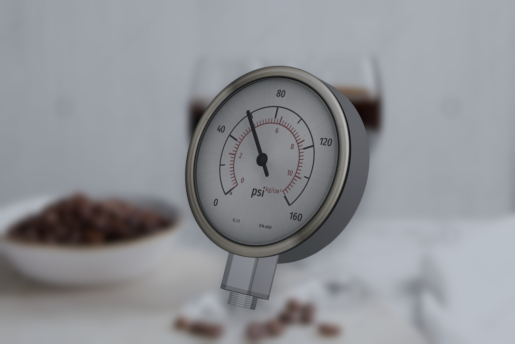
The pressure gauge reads 60 psi
